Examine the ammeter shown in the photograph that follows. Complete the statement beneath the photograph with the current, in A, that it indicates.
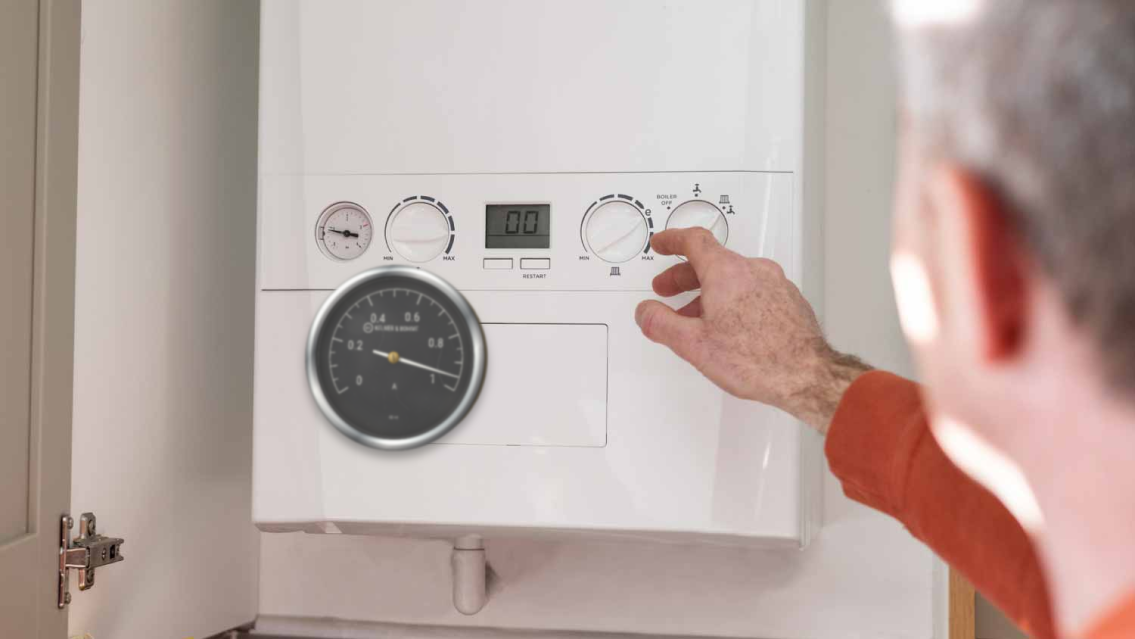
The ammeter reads 0.95 A
